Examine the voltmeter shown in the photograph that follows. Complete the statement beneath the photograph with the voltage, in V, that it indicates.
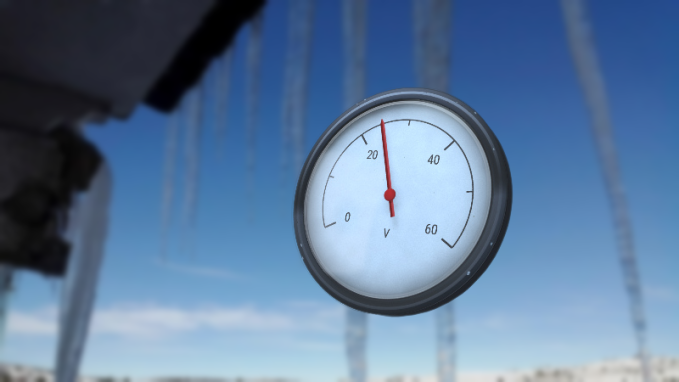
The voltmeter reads 25 V
